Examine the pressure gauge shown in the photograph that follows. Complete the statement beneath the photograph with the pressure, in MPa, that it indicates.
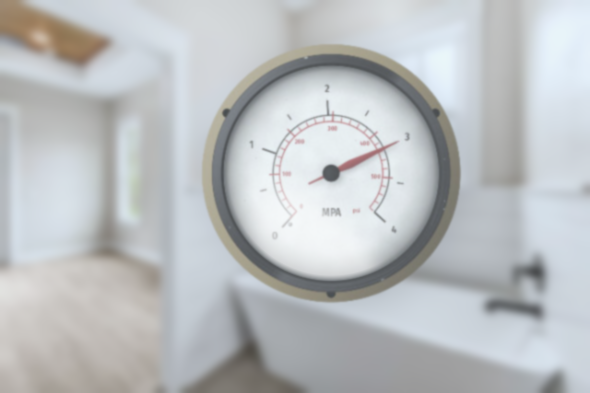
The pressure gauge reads 3 MPa
